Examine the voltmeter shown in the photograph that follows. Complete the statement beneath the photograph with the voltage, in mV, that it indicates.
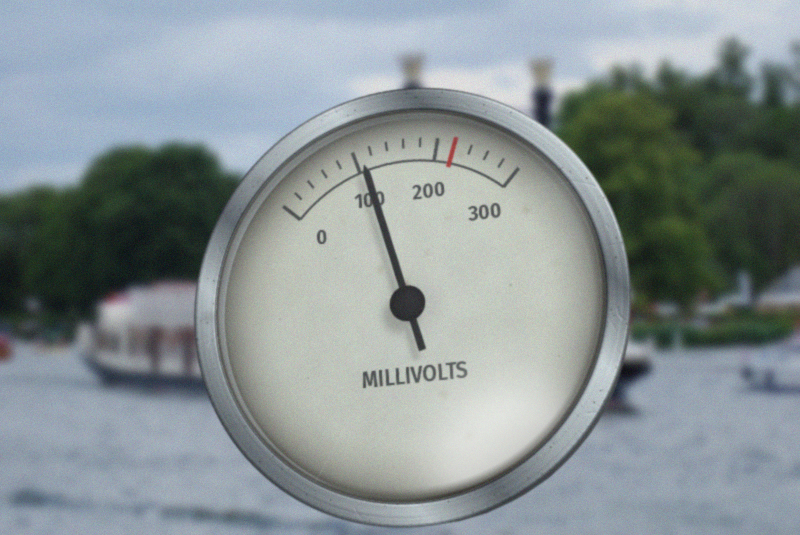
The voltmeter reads 110 mV
